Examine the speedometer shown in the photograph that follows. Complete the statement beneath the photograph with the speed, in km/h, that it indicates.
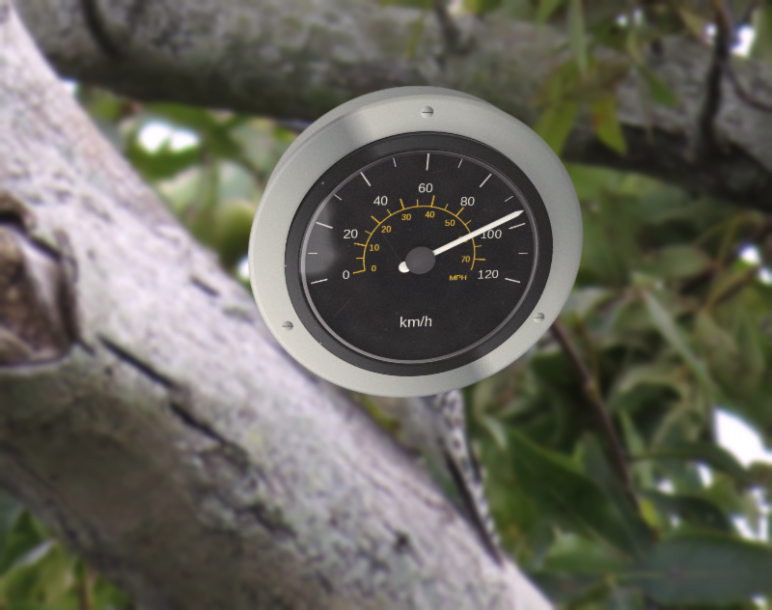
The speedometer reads 95 km/h
